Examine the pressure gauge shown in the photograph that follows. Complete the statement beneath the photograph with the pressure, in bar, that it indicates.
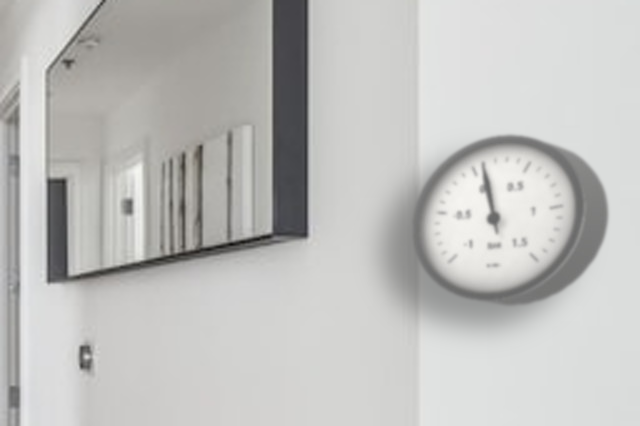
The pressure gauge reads 0.1 bar
